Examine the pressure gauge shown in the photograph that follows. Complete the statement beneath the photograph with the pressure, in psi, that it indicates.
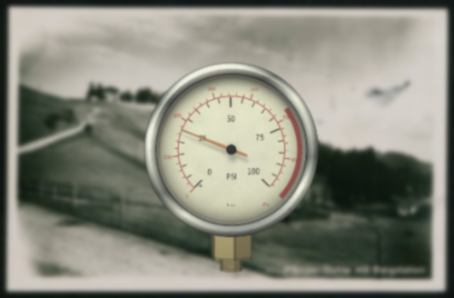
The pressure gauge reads 25 psi
